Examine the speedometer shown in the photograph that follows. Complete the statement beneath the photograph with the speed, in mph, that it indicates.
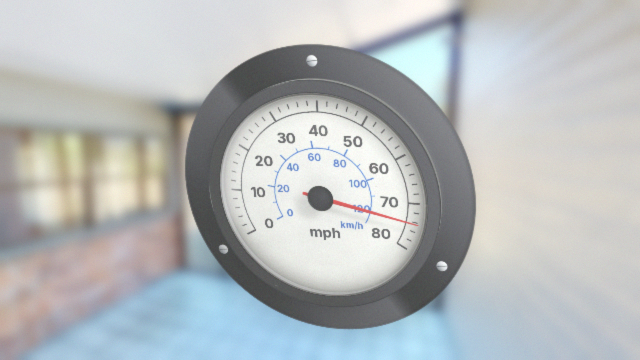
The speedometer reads 74 mph
